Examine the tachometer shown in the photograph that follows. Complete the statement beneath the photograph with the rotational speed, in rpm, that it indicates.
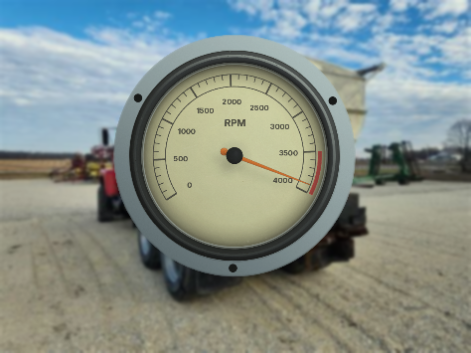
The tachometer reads 3900 rpm
